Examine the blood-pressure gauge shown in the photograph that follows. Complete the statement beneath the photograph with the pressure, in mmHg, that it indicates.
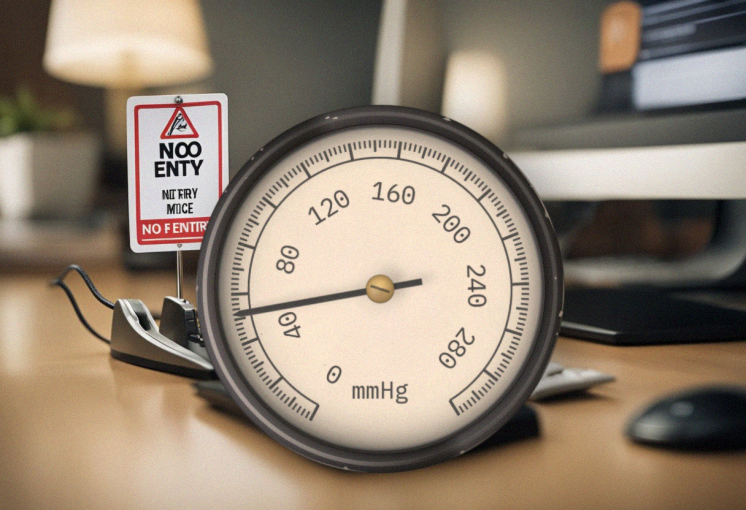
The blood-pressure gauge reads 52 mmHg
